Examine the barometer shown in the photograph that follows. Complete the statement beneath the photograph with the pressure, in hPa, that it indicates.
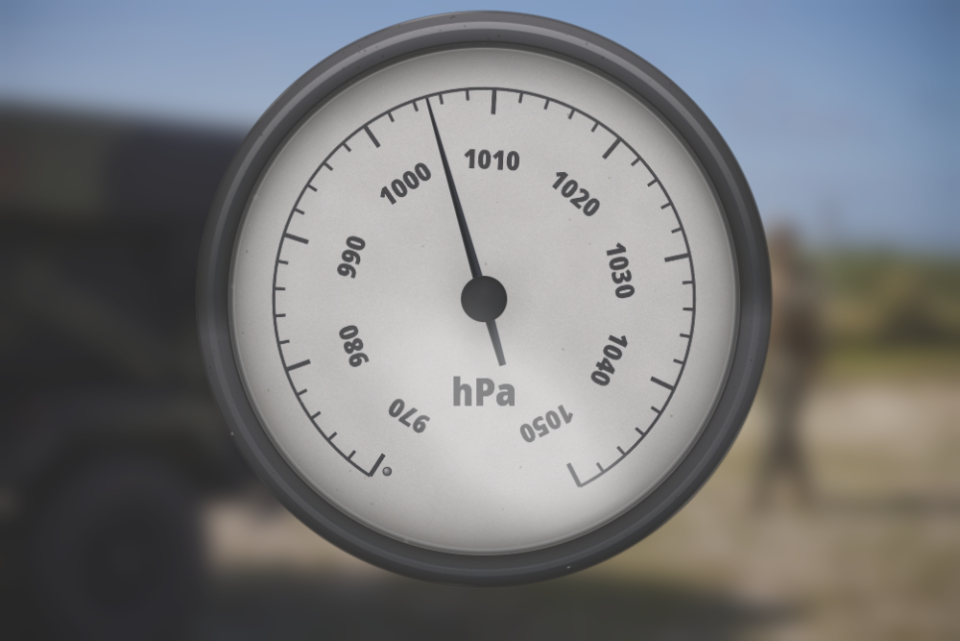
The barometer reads 1005 hPa
